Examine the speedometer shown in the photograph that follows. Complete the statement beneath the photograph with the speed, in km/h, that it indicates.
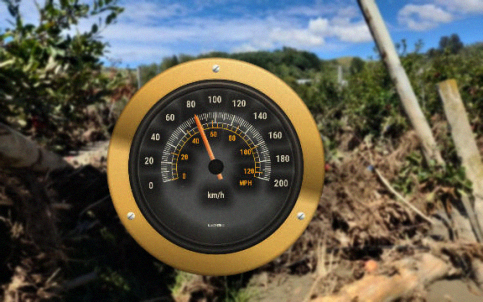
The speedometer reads 80 km/h
